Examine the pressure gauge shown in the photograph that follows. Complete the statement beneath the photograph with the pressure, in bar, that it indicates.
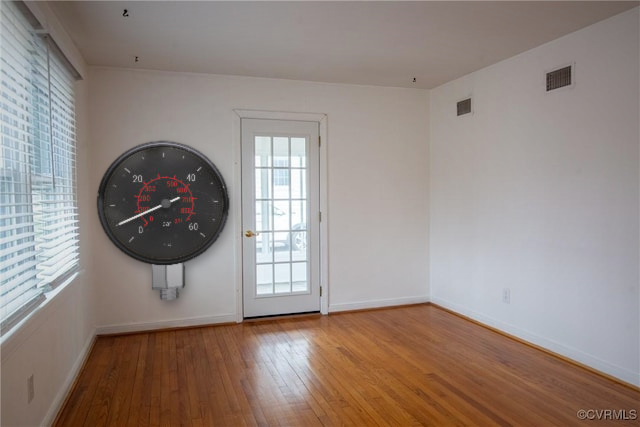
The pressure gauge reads 5 bar
